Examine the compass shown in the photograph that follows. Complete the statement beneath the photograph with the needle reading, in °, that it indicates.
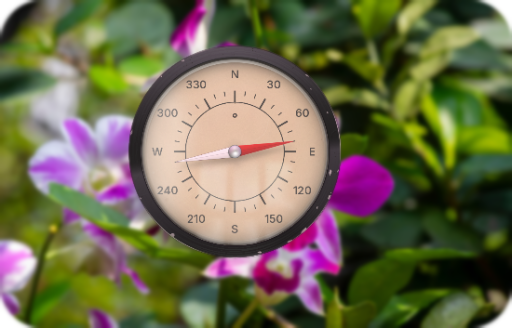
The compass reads 80 °
